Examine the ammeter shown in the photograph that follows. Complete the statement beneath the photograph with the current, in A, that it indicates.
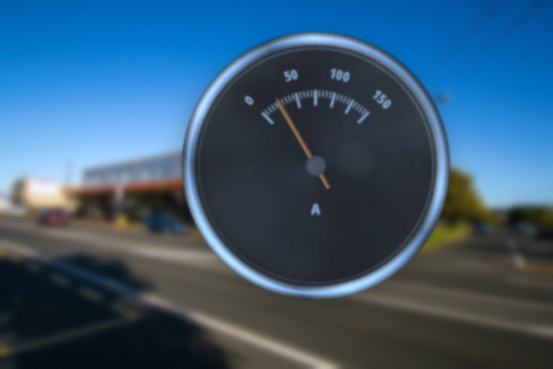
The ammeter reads 25 A
